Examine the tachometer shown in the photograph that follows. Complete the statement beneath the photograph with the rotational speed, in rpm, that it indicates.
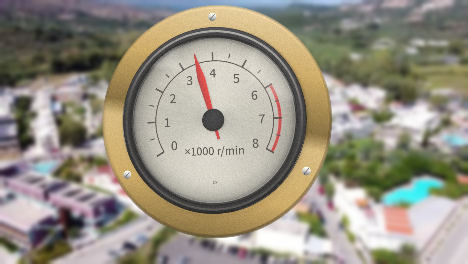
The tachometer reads 3500 rpm
